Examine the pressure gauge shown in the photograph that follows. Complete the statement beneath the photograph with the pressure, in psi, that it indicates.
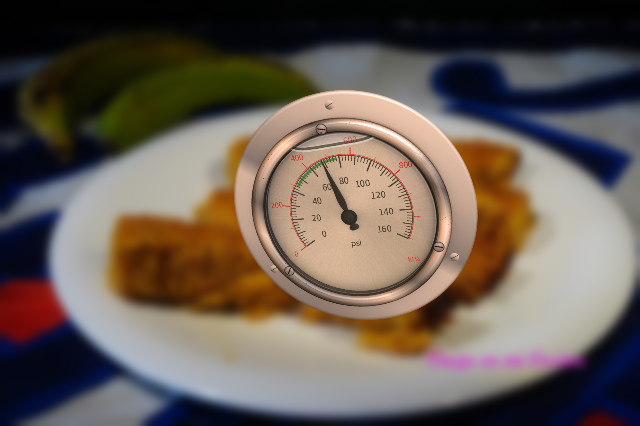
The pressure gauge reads 70 psi
